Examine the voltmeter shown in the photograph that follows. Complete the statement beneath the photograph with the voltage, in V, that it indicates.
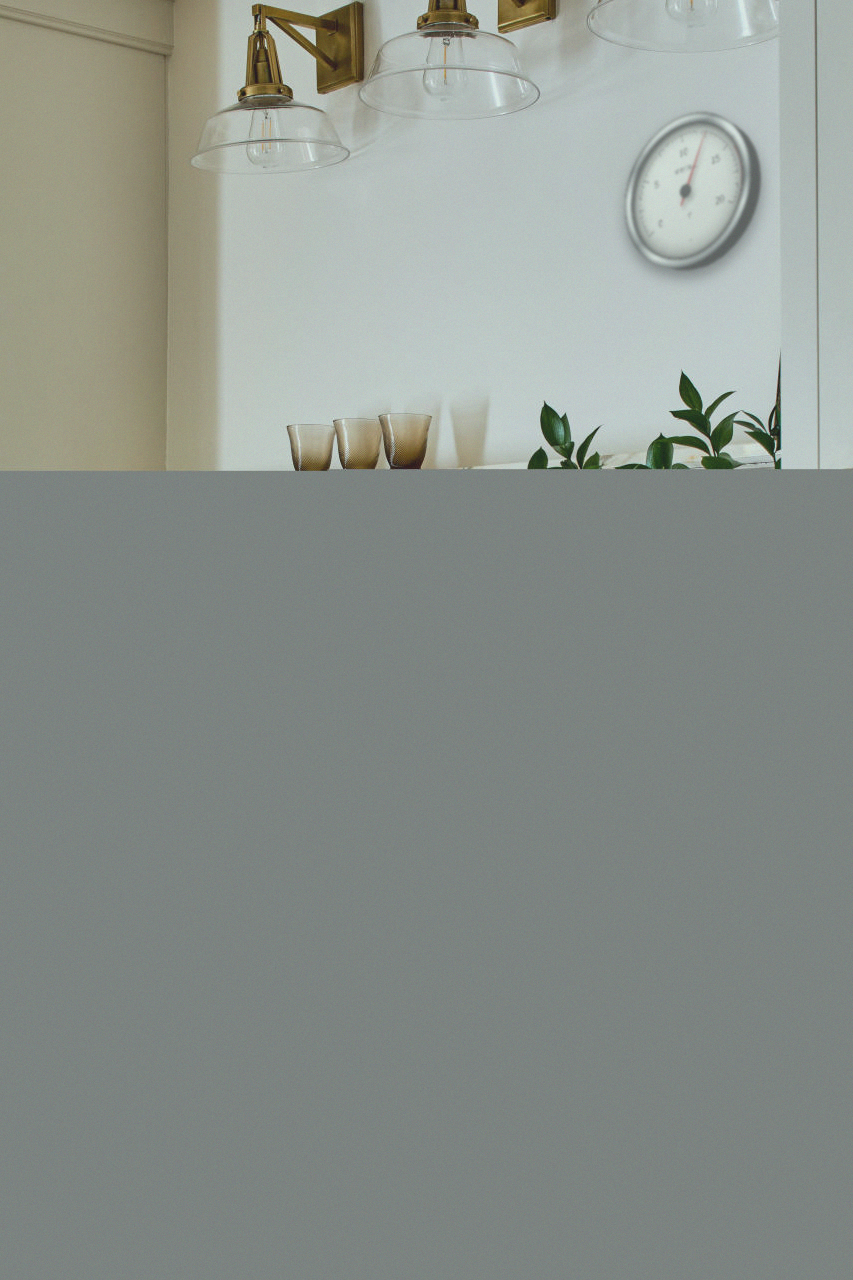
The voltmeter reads 12.5 V
